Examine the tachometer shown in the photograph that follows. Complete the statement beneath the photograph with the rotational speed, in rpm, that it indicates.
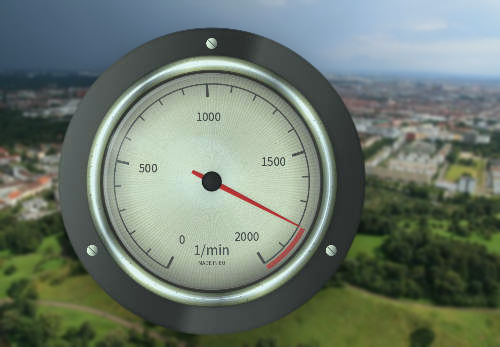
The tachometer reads 1800 rpm
